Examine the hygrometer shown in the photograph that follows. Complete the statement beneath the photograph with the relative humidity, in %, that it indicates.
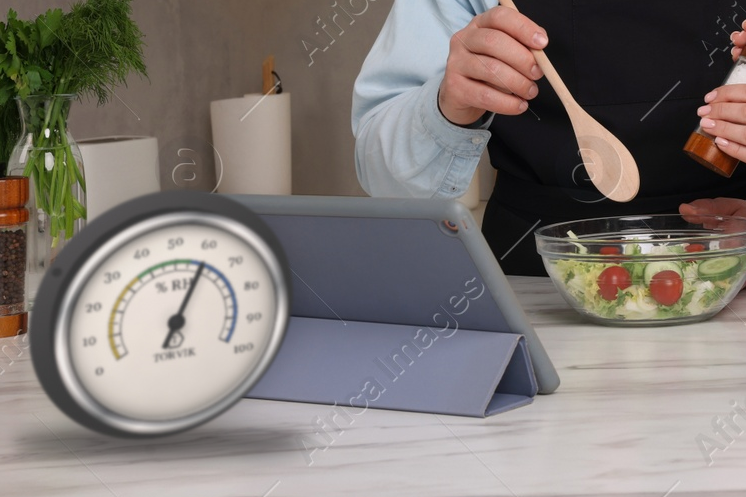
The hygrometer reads 60 %
